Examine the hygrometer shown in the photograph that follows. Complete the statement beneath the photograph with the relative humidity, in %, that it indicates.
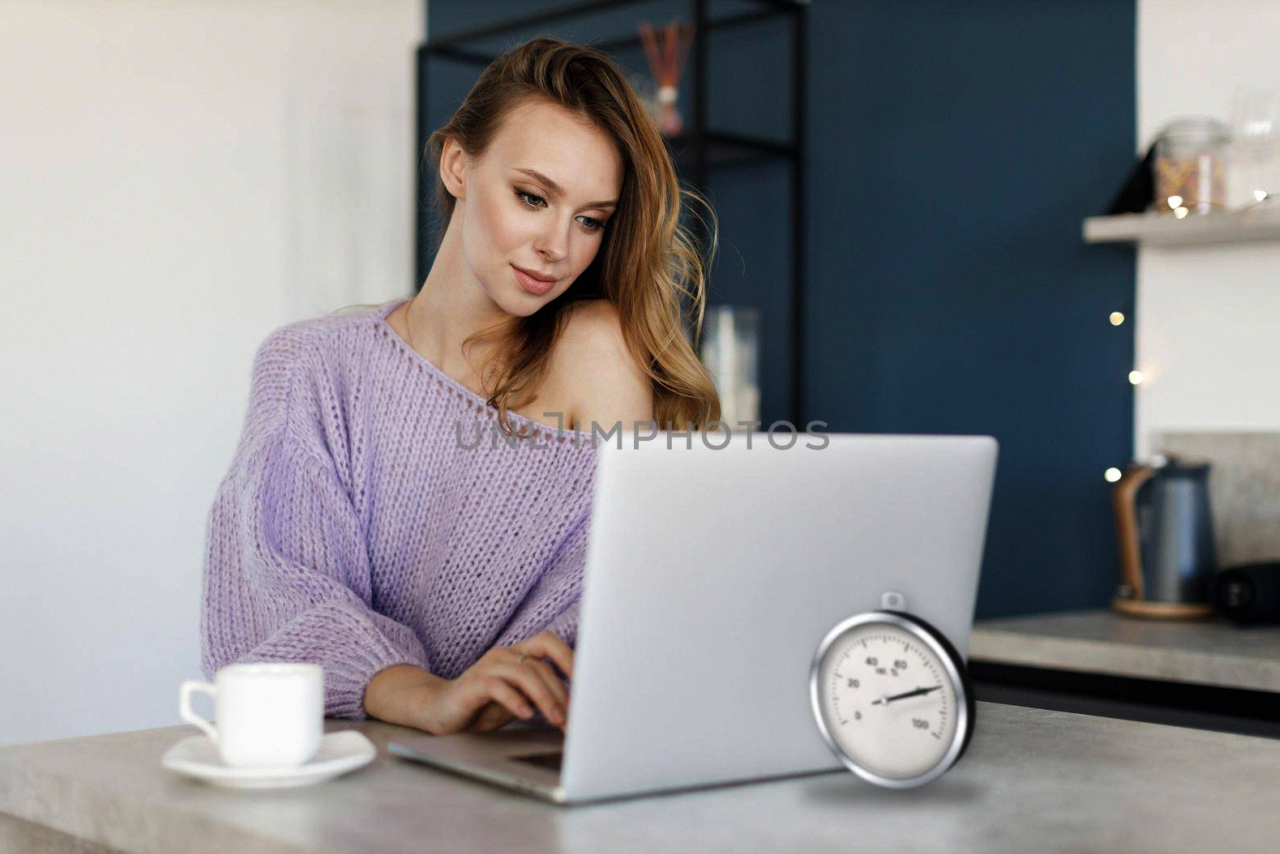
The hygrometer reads 80 %
